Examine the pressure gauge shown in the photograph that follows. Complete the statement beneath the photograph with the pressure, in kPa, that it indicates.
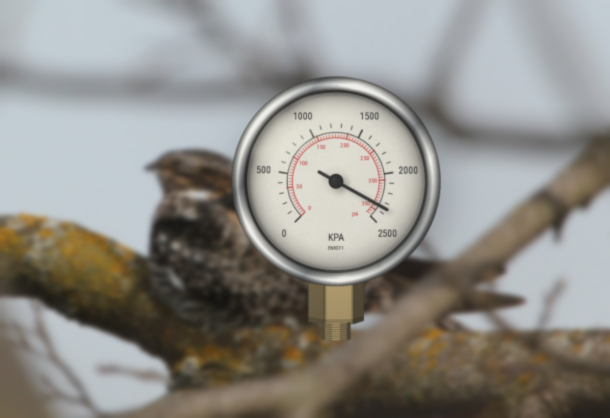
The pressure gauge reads 2350 kPa
